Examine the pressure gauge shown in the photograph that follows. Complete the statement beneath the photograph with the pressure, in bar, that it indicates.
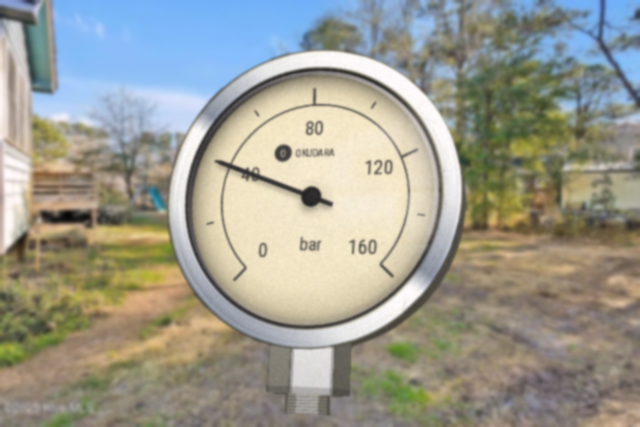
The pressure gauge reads 40 bar
